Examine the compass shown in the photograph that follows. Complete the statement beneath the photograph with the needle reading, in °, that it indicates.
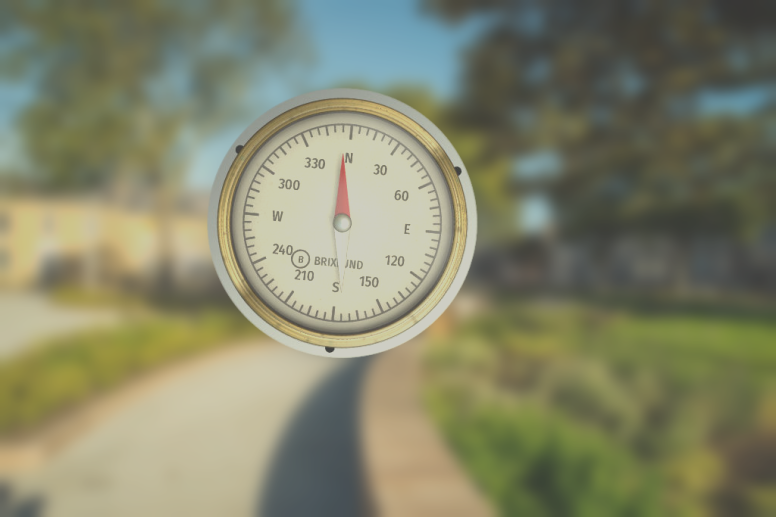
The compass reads 355 °
